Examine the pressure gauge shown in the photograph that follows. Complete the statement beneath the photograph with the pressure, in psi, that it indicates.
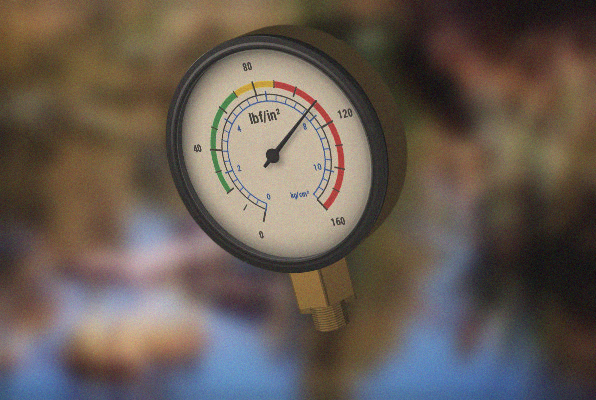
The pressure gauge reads 110 psi
